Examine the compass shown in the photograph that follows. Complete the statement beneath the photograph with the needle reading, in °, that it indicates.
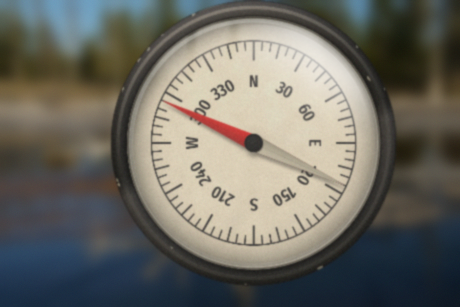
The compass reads 295 °
